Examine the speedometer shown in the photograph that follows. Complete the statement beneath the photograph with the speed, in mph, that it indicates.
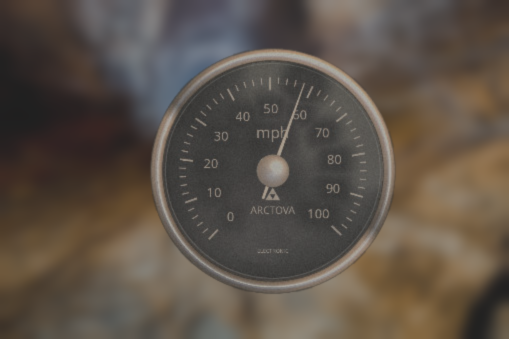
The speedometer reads 58 mph
